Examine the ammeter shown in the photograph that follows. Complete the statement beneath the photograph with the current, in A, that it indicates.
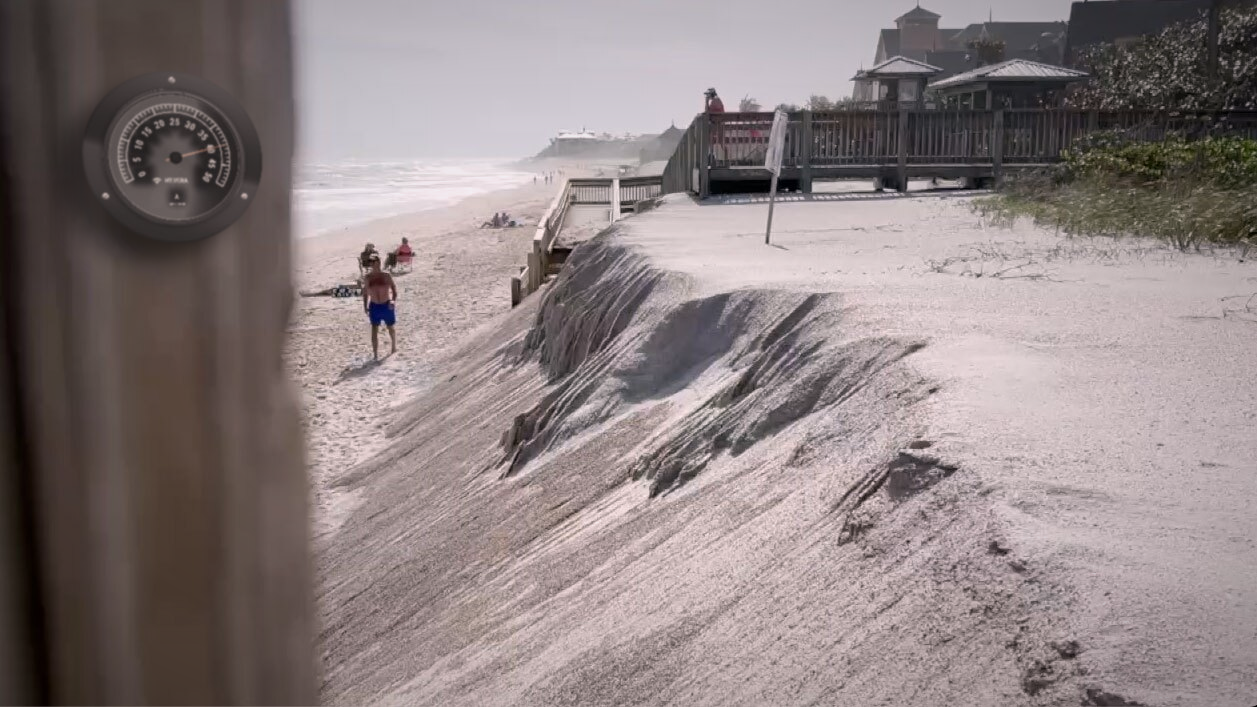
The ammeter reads 40 A
